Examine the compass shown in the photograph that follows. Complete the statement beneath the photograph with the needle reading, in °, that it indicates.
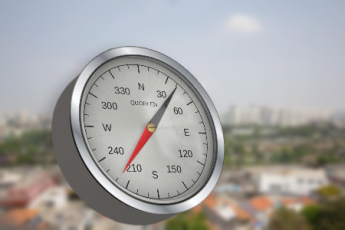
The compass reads 220 °
